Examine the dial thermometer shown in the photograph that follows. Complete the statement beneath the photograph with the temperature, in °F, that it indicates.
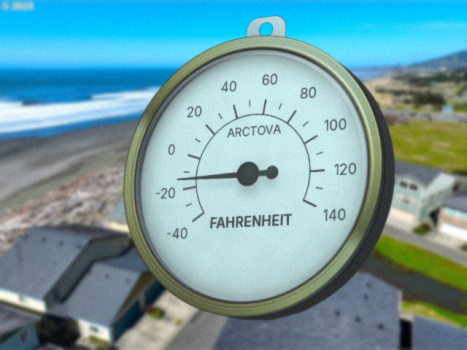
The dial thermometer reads -15 °F
